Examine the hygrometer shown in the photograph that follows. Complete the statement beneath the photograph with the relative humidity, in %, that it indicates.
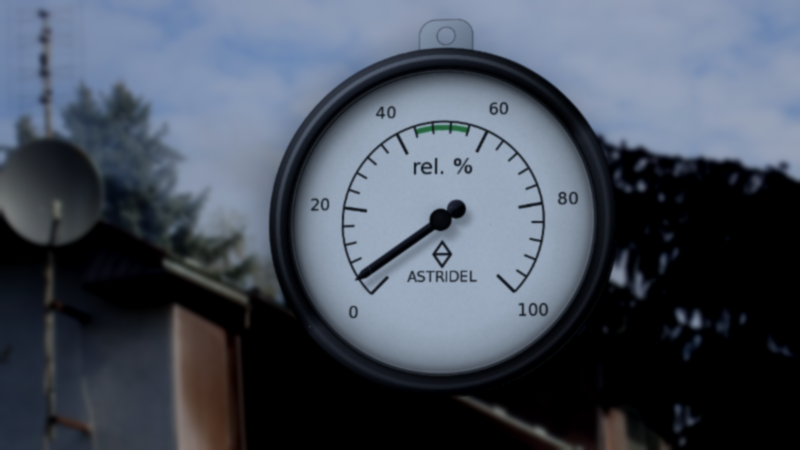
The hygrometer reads 4 %
